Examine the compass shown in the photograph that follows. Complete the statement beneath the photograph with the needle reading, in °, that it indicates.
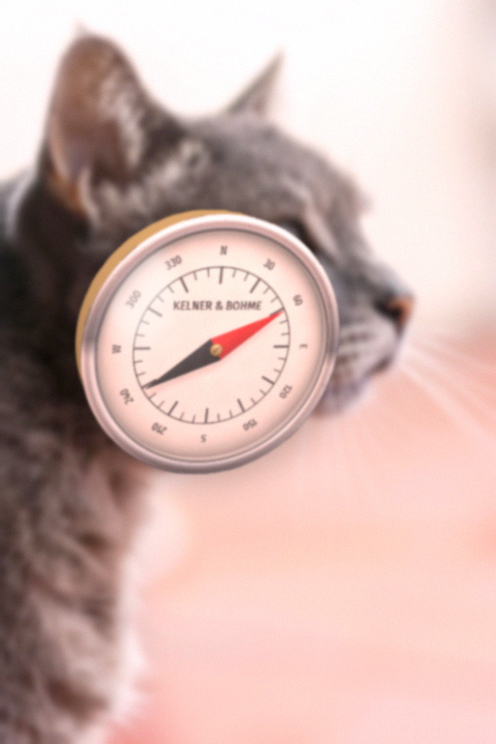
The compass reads 60 °
